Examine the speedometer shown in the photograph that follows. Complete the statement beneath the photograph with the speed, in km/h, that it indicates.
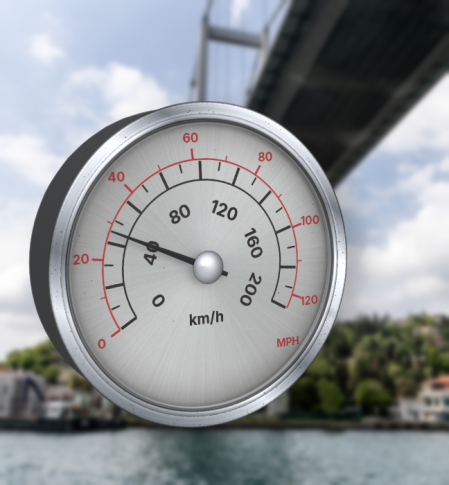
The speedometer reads 45 km/h
